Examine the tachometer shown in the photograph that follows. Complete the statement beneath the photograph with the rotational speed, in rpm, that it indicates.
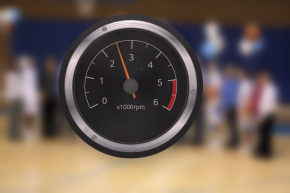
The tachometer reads 2500 rpm
